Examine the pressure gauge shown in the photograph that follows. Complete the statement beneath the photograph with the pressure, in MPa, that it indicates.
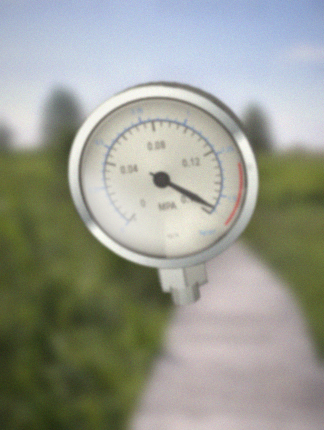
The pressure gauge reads 0.155 MPa
